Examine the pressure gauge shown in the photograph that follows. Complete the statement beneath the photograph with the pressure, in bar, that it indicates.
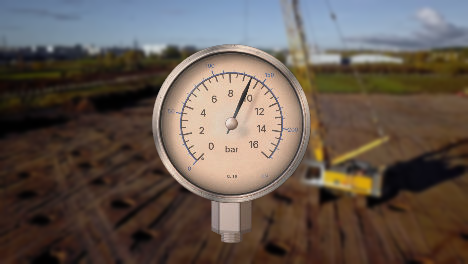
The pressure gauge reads 9.5 bar
